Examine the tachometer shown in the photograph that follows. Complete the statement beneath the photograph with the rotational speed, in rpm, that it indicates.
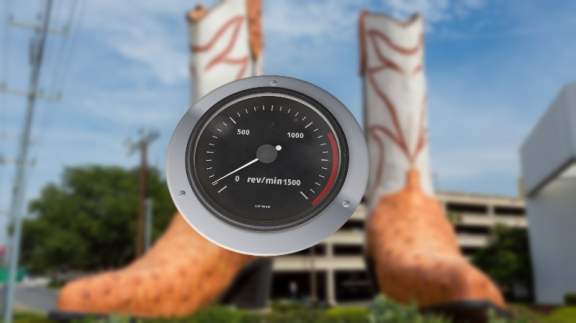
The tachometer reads 50 rpm
